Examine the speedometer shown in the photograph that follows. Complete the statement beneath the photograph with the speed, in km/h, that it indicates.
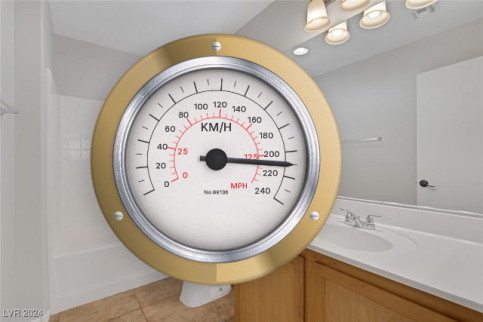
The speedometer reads 210 km/h
